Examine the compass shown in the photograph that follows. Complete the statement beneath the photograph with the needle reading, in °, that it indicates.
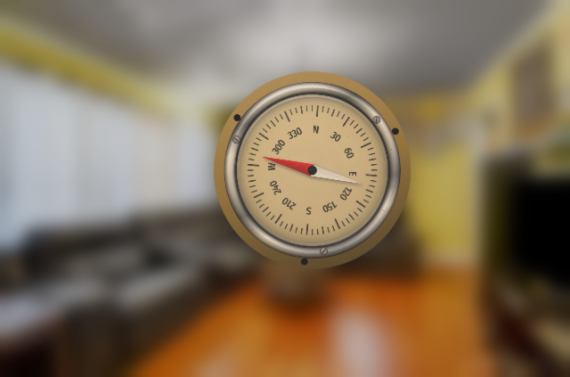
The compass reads 280 °
